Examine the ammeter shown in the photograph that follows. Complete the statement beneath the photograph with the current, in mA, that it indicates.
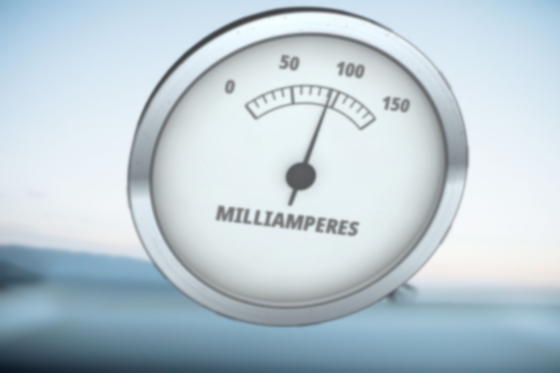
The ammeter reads 90 mA
